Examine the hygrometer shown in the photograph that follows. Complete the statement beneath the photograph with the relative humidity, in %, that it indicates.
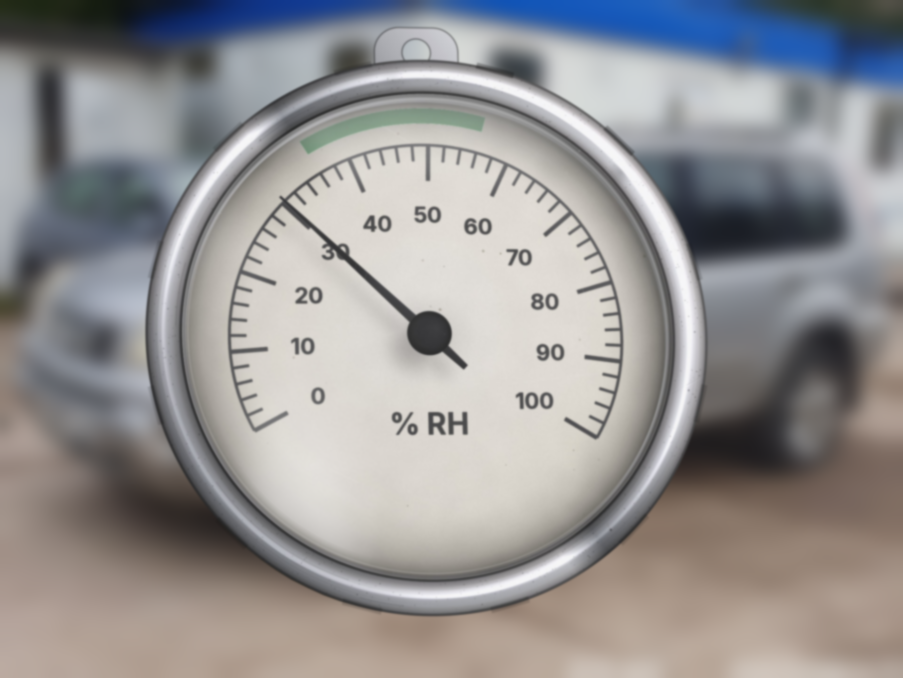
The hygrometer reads 30 %
